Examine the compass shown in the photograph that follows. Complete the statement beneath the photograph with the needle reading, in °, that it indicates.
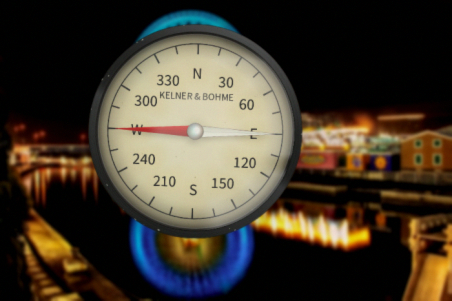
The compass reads 270 °
